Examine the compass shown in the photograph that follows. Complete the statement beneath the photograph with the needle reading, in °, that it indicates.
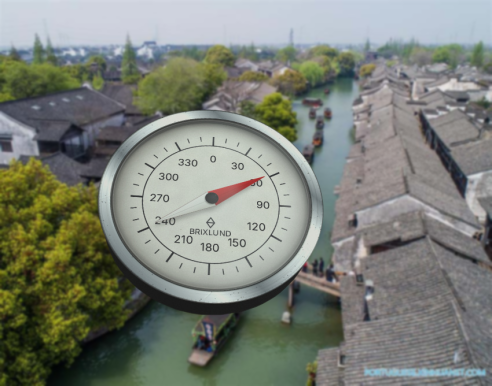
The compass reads 60 °
